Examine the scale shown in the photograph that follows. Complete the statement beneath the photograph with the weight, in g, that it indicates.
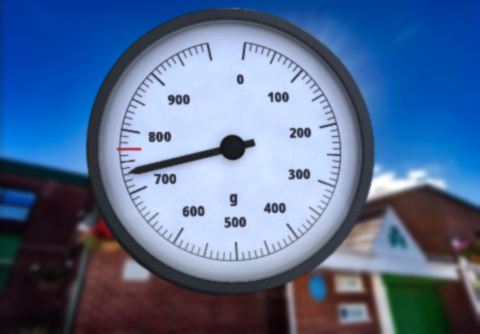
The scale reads 730 g
